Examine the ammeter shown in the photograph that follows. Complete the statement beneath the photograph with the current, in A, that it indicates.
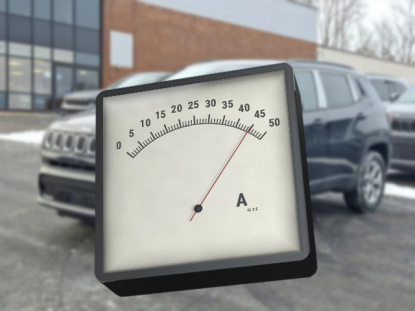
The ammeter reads 45 A
